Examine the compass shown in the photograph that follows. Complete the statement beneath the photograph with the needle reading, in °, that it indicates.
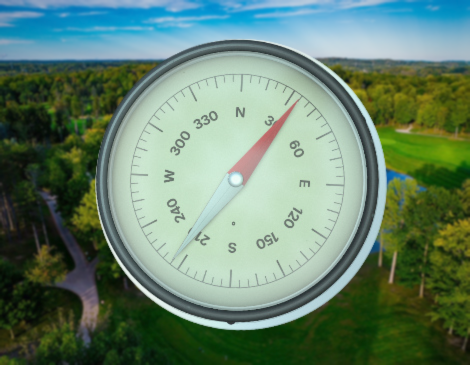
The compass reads 35 °
